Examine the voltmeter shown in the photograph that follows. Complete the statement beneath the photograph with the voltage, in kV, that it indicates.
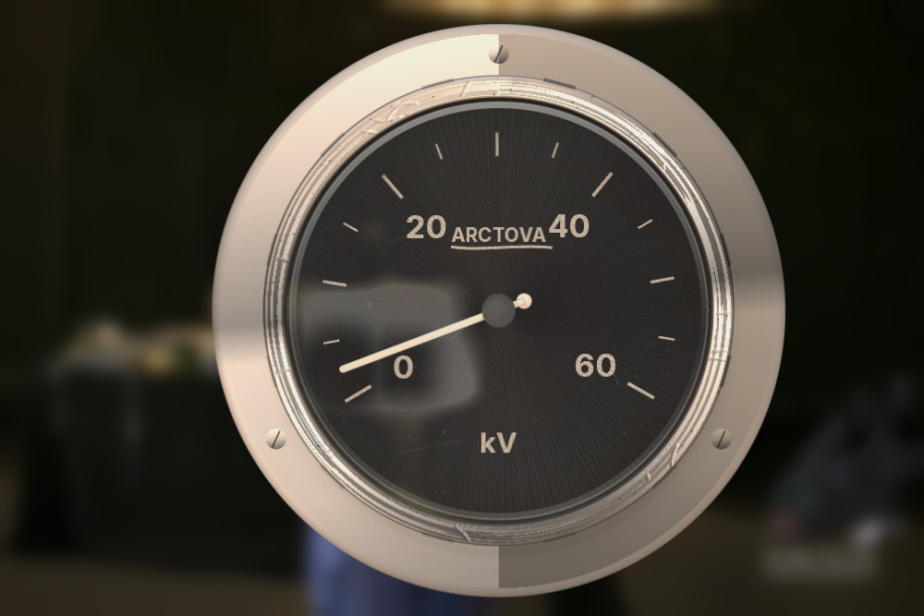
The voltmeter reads 2.5 kV
